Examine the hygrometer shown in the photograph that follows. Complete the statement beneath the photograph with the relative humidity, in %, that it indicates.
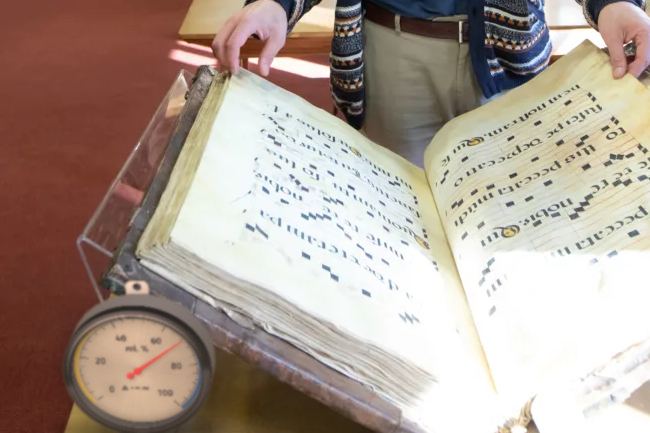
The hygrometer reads 68 %
